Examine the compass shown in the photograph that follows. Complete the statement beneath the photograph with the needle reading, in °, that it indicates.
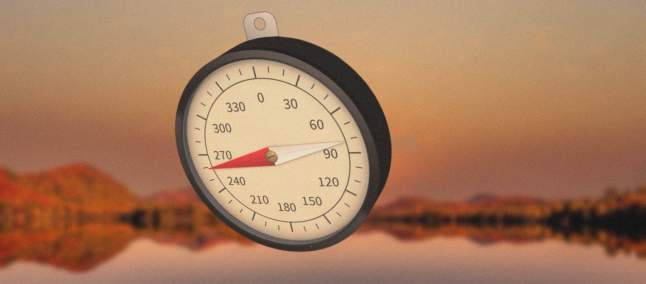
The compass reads 260 °
